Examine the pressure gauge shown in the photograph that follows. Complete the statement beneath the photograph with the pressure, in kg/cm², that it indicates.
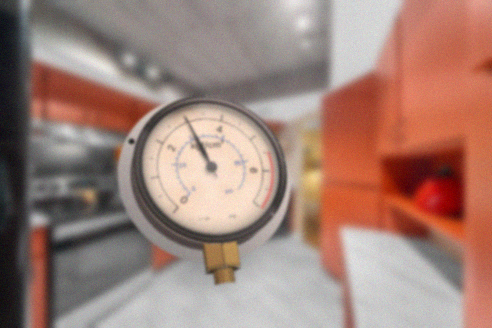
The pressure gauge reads 3 kg/cm²
